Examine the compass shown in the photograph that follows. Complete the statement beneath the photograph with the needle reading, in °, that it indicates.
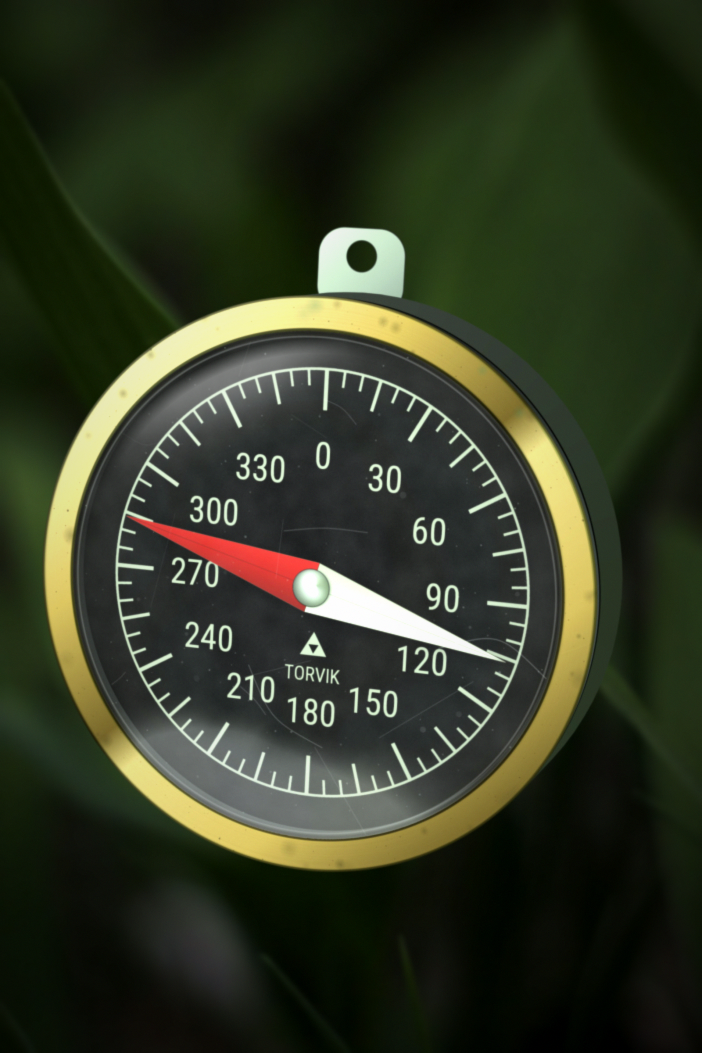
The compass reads 285 °
